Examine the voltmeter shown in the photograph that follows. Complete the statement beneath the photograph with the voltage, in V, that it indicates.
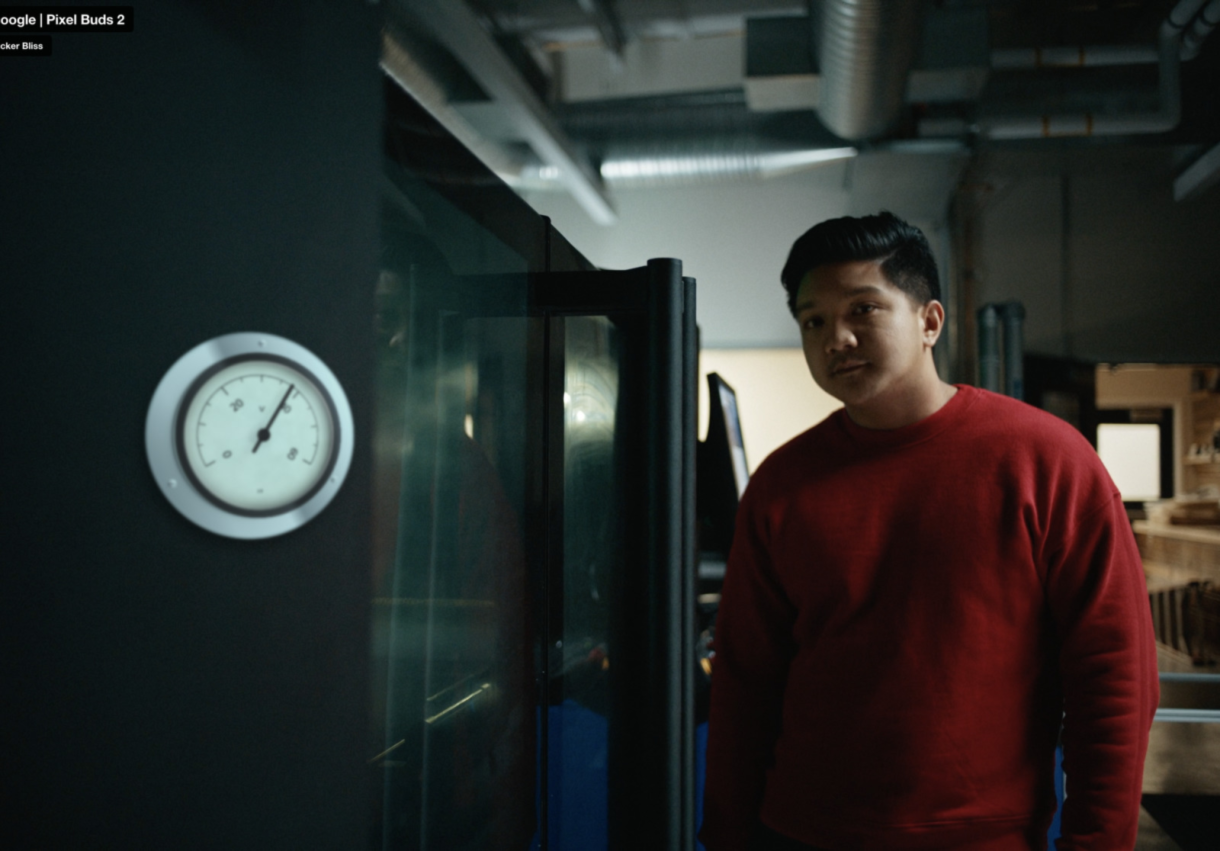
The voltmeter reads 37.5 V
